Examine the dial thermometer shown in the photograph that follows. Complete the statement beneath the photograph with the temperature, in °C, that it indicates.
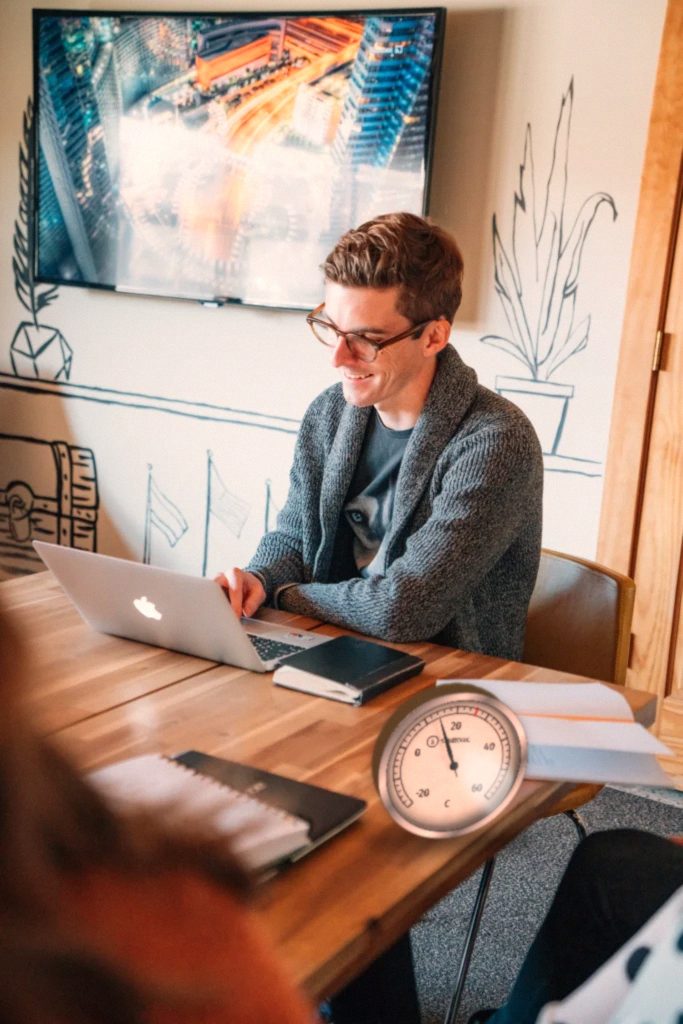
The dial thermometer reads 14 °C
